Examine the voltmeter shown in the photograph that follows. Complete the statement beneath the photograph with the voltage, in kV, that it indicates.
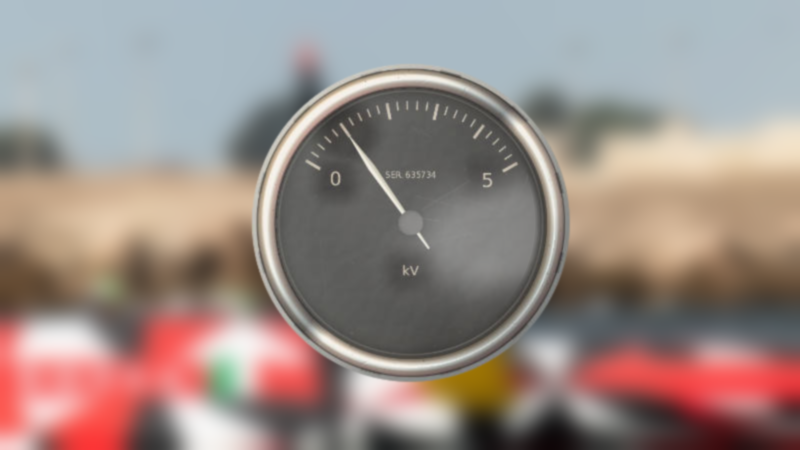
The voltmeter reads 1 kV
